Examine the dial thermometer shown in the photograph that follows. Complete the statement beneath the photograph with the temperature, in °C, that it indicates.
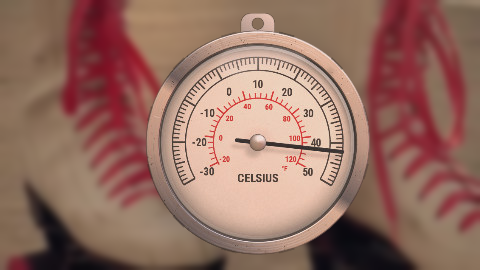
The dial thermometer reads 42 °C
